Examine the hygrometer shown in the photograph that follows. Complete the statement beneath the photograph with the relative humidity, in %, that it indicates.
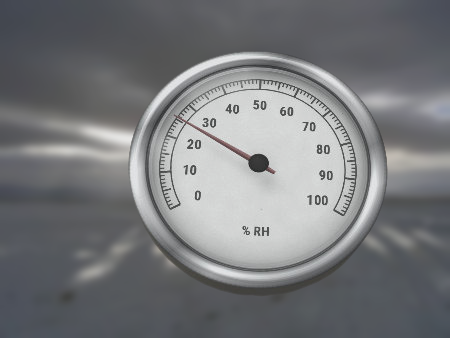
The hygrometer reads 25 %
